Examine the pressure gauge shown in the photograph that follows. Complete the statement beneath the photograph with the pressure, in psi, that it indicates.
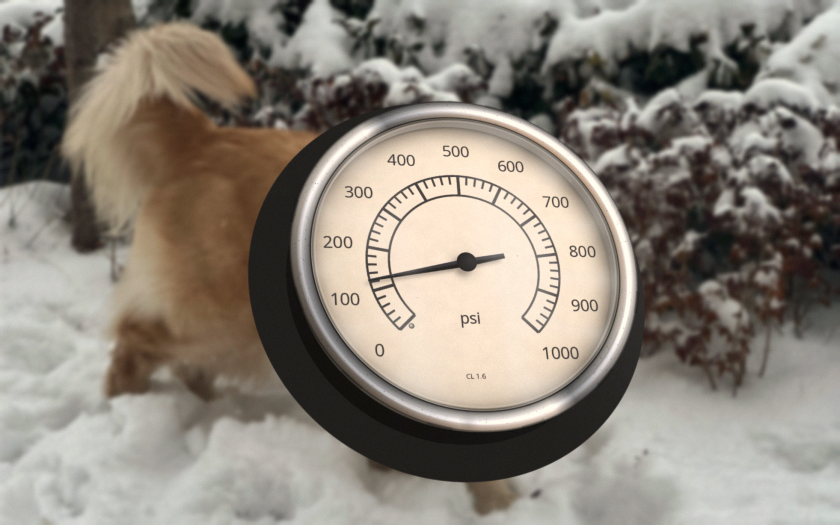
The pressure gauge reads 120 psi
